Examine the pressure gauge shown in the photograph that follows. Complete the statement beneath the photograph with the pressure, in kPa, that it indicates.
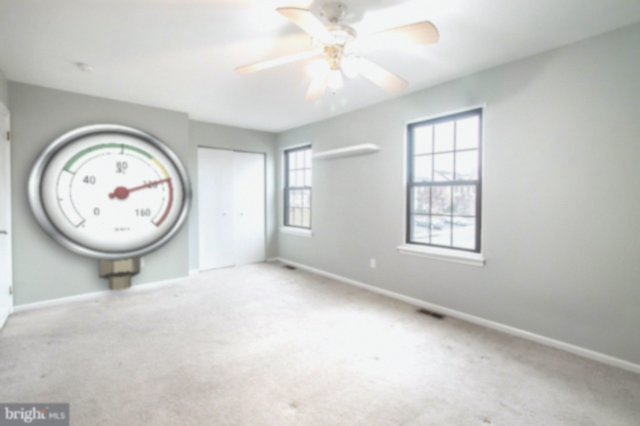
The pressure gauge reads 120 kPa
